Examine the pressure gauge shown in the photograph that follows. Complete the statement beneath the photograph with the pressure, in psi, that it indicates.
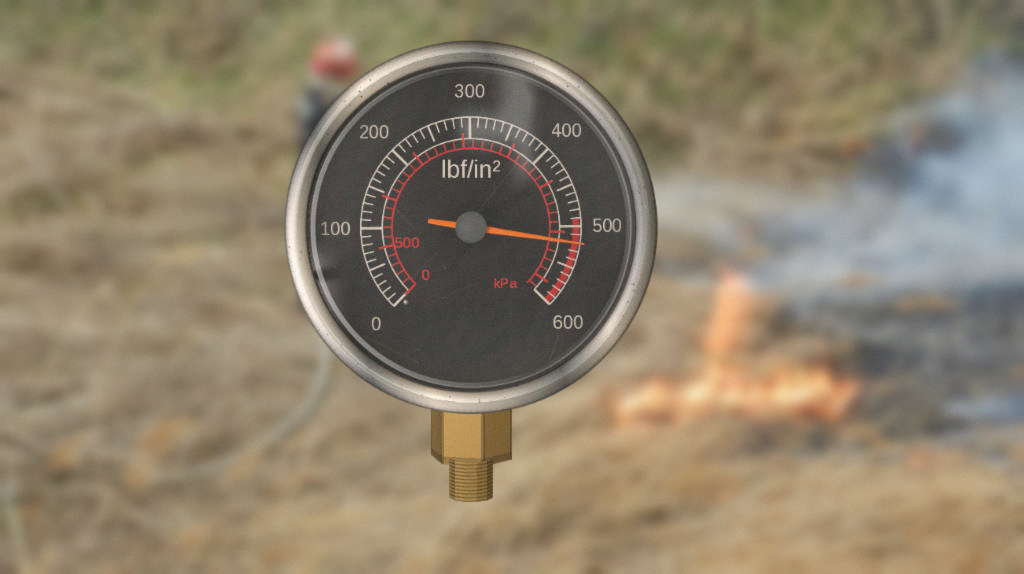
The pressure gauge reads 520 psi
